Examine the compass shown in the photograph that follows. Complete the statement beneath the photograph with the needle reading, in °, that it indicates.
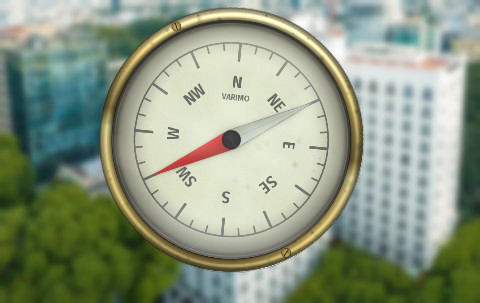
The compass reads 240 °
